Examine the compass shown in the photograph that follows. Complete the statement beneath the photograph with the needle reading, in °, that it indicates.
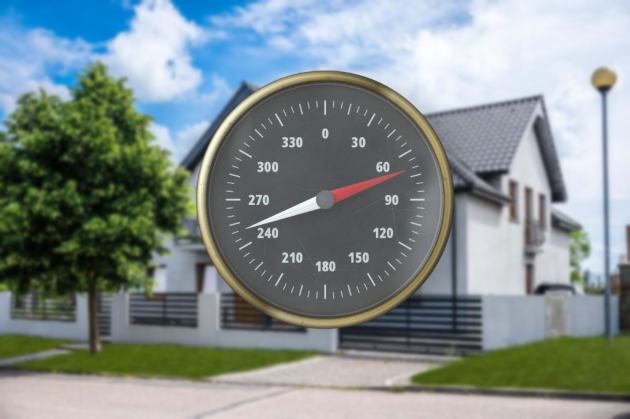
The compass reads 70 °
